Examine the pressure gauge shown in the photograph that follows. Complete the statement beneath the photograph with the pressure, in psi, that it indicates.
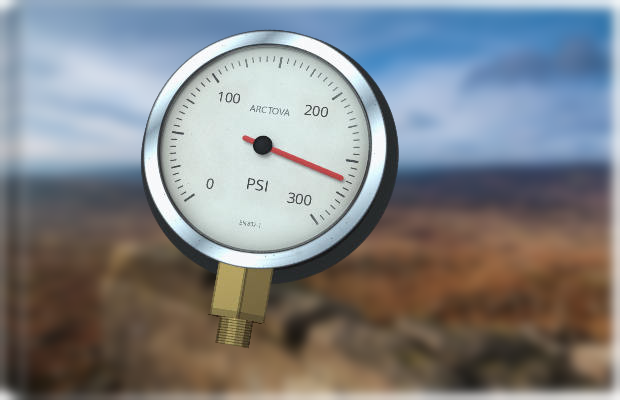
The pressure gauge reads 265 psi
